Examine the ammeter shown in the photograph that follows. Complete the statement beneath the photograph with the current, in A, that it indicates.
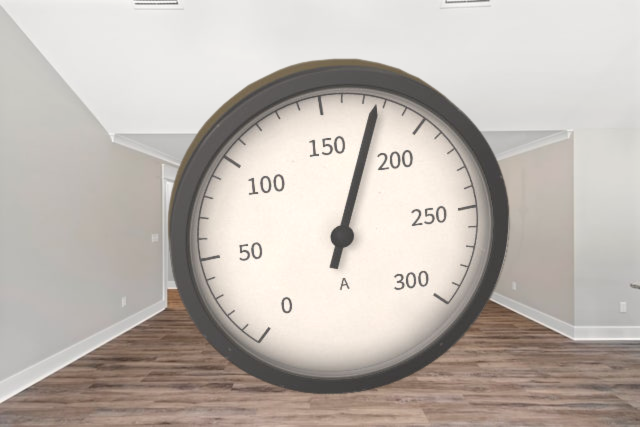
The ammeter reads 175 A
